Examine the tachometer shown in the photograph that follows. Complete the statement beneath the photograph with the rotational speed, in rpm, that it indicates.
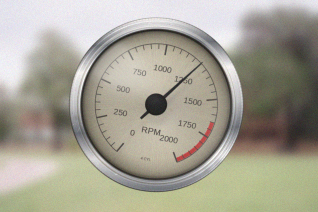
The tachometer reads 1250 rpm
